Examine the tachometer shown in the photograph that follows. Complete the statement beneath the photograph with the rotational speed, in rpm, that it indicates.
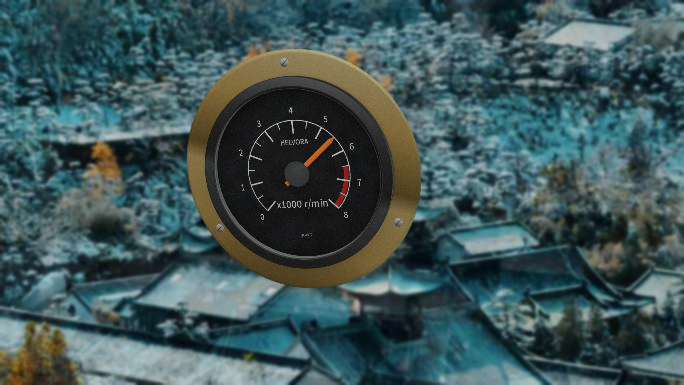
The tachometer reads 5500 rpm
